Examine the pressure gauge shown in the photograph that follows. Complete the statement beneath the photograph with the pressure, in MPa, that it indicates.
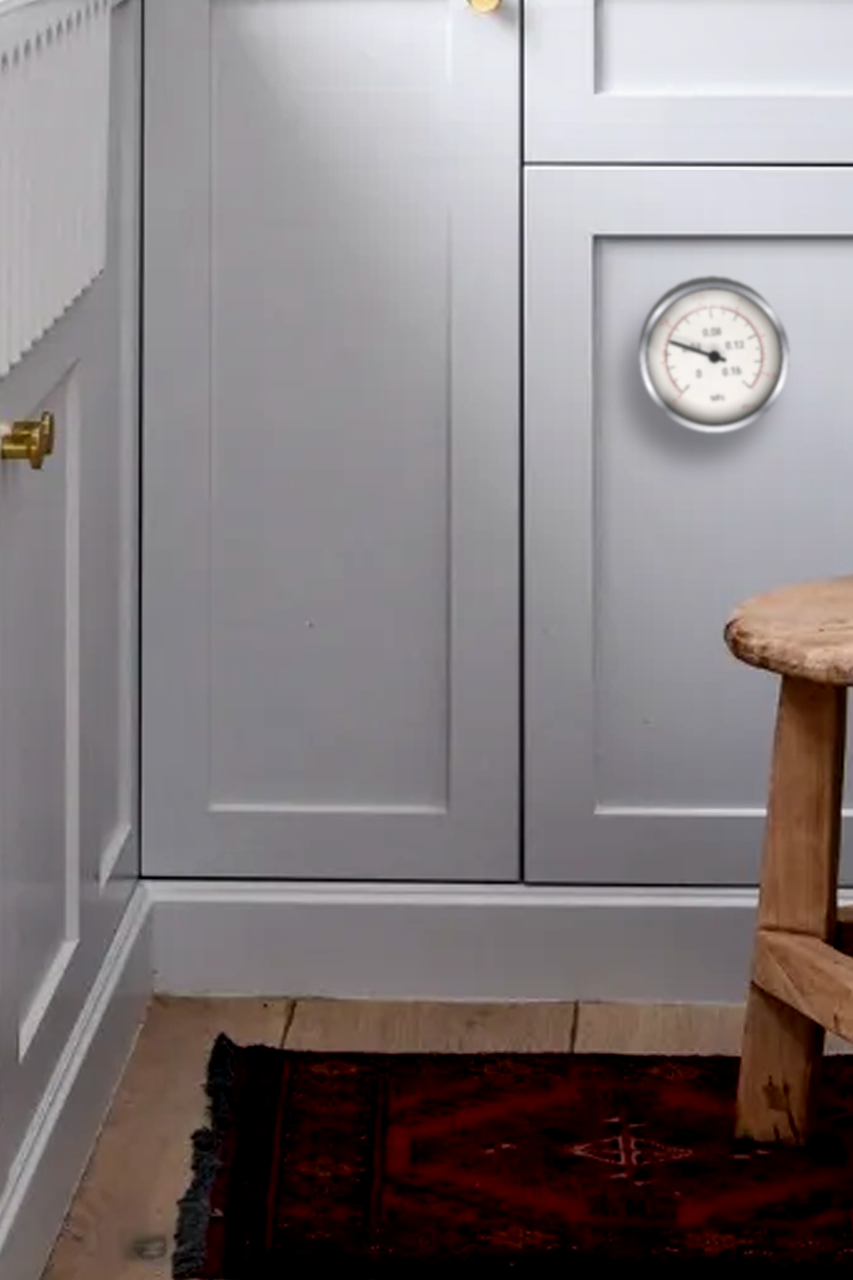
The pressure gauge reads 0.04 MPa
